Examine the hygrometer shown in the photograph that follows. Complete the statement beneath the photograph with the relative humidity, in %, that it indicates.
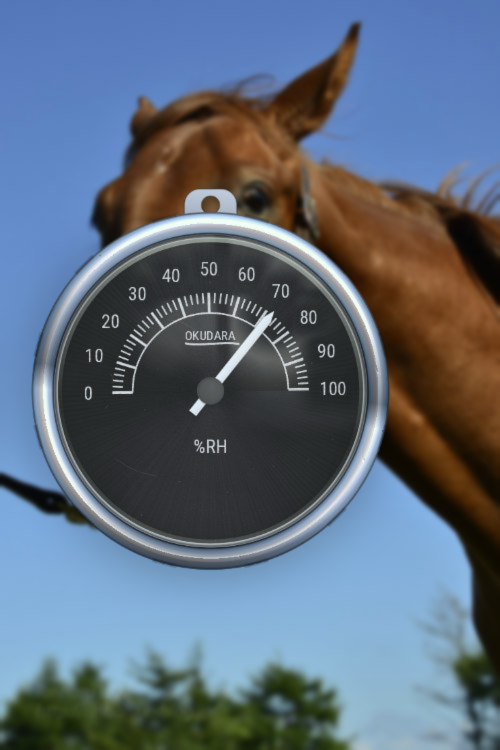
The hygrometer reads 72 %
